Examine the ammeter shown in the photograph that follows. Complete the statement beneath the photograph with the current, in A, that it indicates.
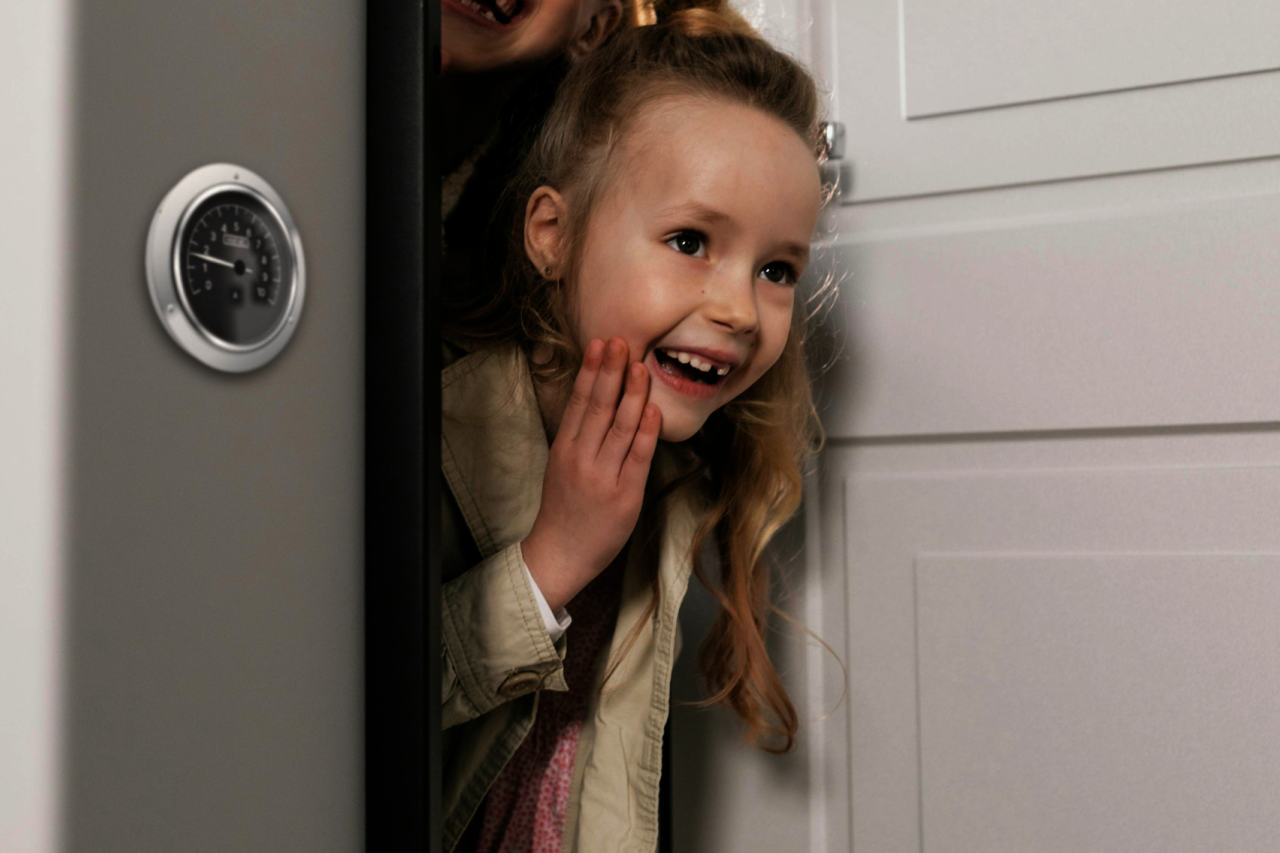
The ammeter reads 1.5 A
